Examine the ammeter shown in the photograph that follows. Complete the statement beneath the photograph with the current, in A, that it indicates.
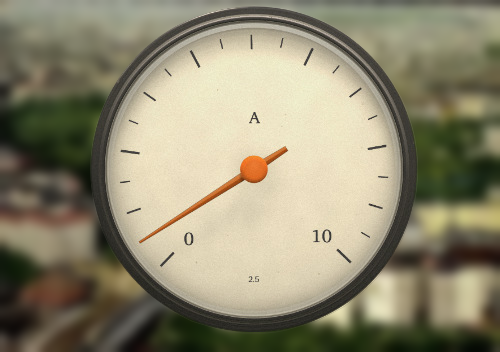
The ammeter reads 0.5 A
